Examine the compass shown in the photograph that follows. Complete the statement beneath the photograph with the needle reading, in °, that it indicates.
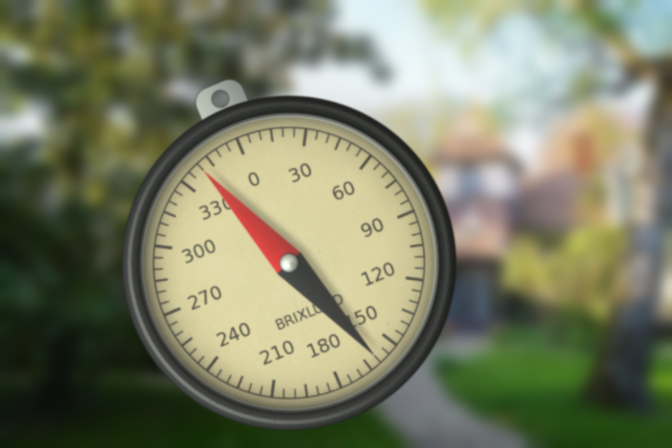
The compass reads 340 °
